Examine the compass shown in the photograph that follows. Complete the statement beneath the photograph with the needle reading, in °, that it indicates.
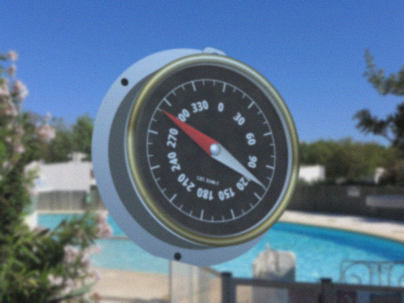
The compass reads 290 °
